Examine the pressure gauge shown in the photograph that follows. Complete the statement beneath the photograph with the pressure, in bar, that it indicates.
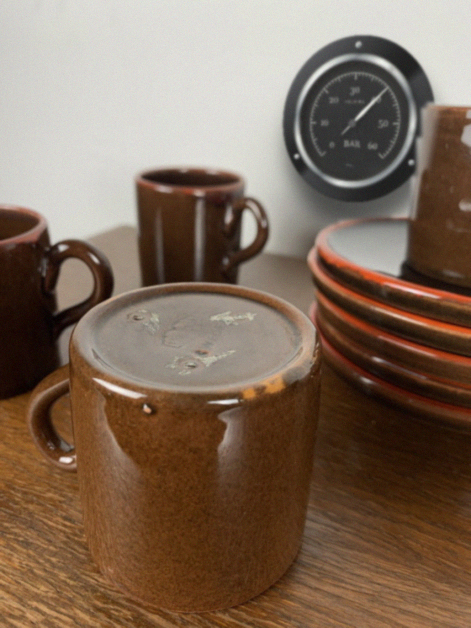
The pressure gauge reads 40 bar
